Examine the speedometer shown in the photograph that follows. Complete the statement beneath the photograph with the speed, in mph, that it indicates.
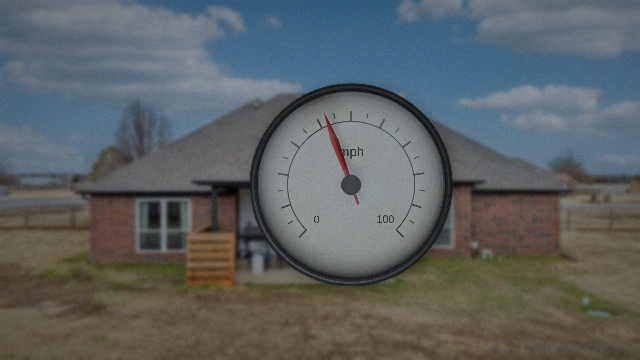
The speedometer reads 42.5 mph
